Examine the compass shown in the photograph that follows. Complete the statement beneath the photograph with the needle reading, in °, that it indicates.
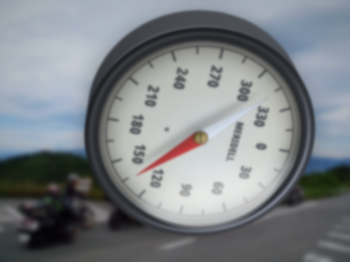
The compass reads 135 °
